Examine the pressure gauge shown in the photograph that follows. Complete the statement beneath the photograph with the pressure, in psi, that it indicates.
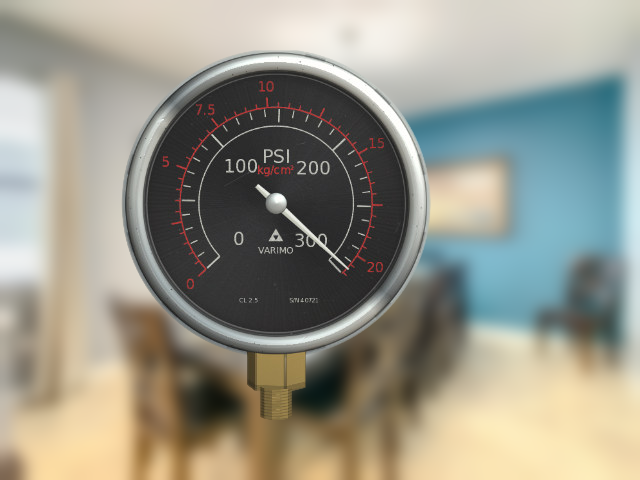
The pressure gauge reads 295 psi
